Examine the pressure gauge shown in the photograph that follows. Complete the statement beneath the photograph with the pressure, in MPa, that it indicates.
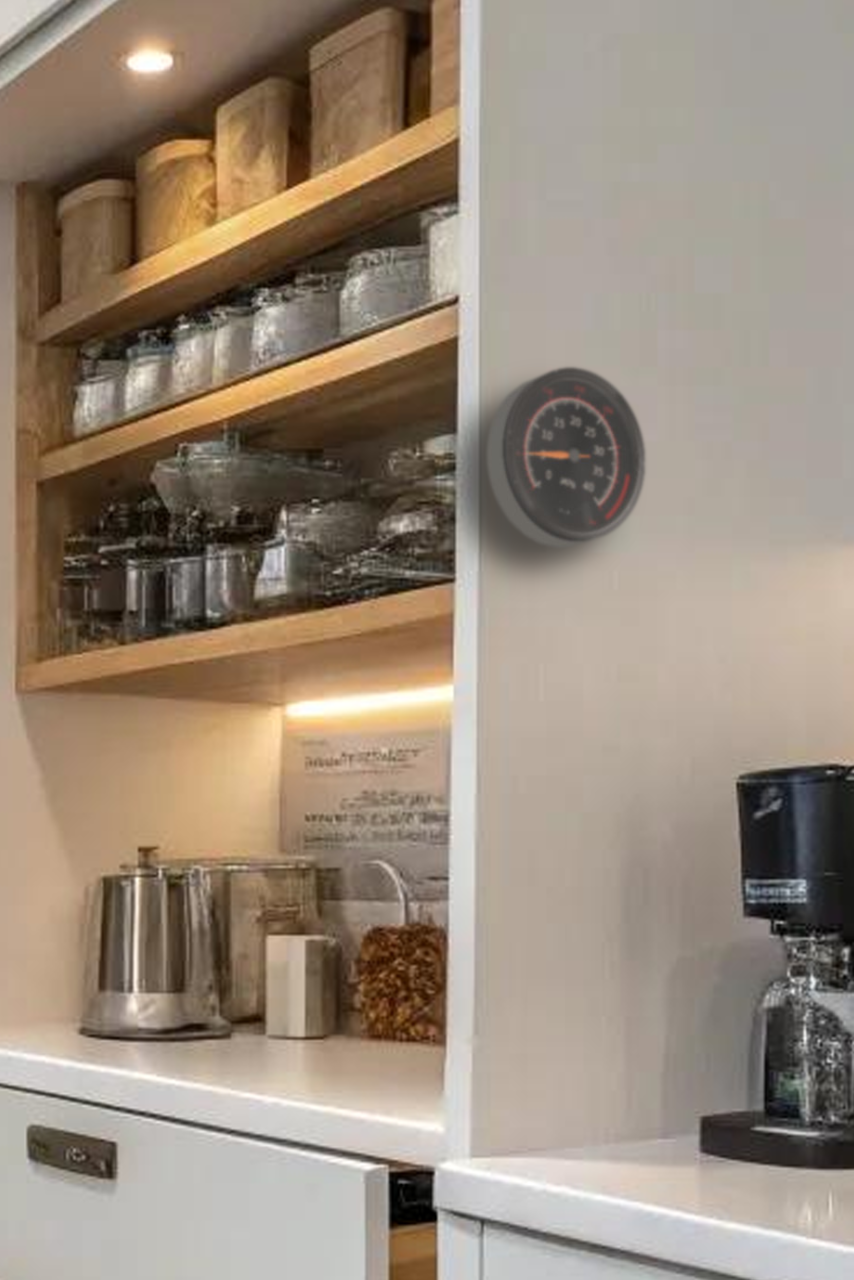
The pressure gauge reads 5 MPa
